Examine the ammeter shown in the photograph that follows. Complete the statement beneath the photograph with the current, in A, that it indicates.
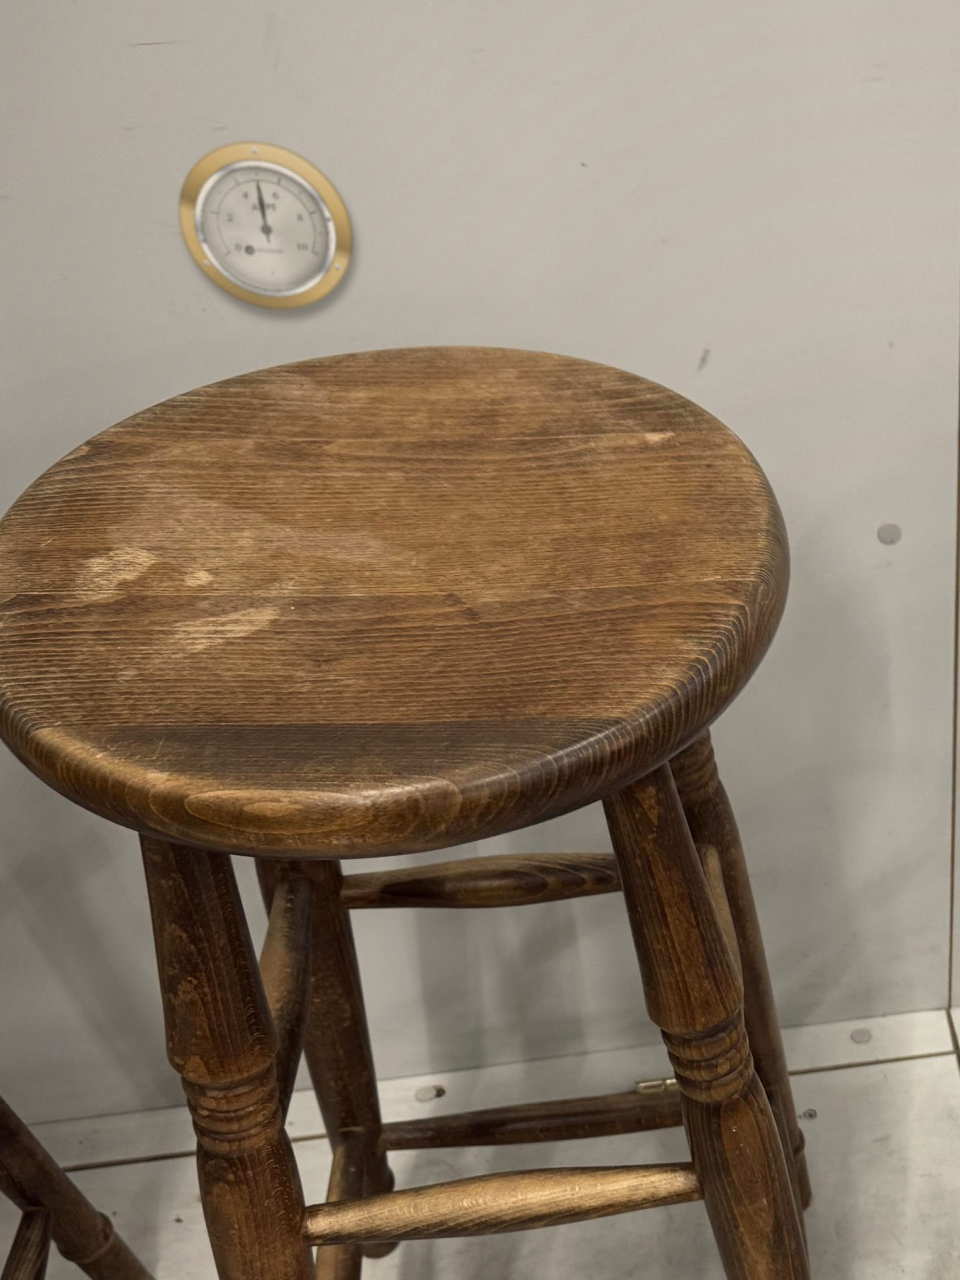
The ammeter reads 5 A
